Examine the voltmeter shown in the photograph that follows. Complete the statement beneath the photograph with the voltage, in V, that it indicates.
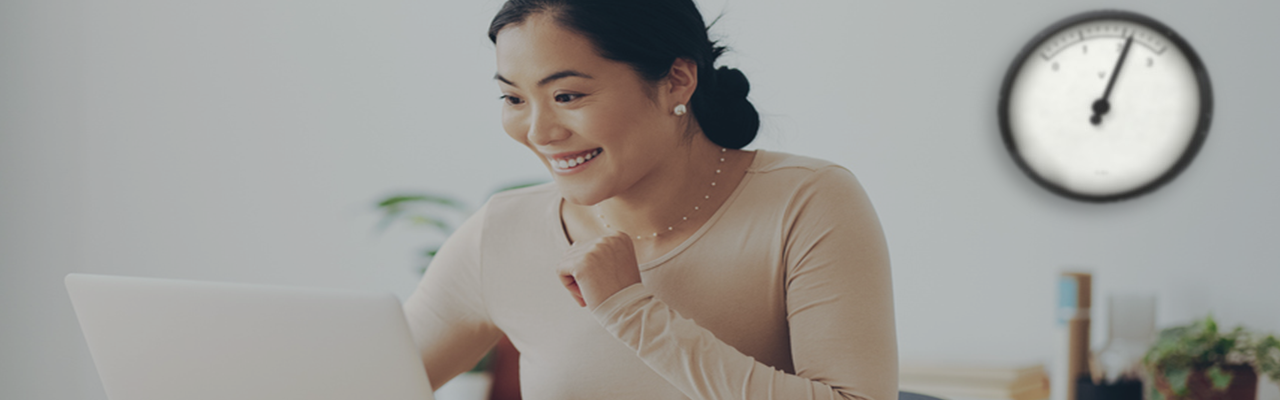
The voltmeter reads 2.2 V
